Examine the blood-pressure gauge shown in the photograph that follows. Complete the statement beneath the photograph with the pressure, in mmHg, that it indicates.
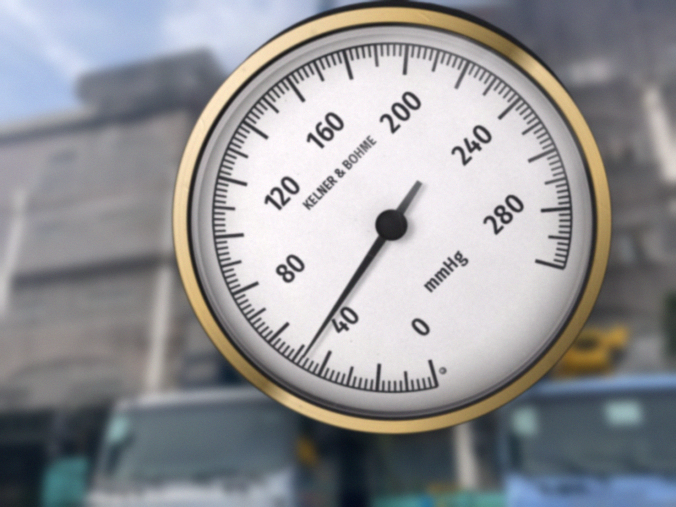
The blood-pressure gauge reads 48 mmHg
